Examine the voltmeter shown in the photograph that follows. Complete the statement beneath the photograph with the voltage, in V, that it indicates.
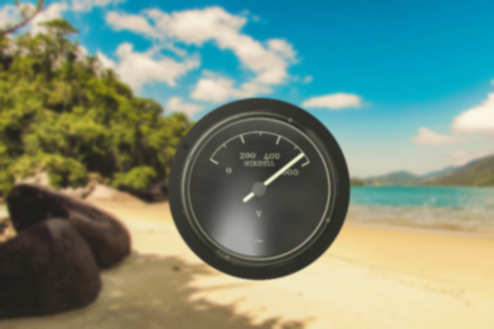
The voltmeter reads 550 V
